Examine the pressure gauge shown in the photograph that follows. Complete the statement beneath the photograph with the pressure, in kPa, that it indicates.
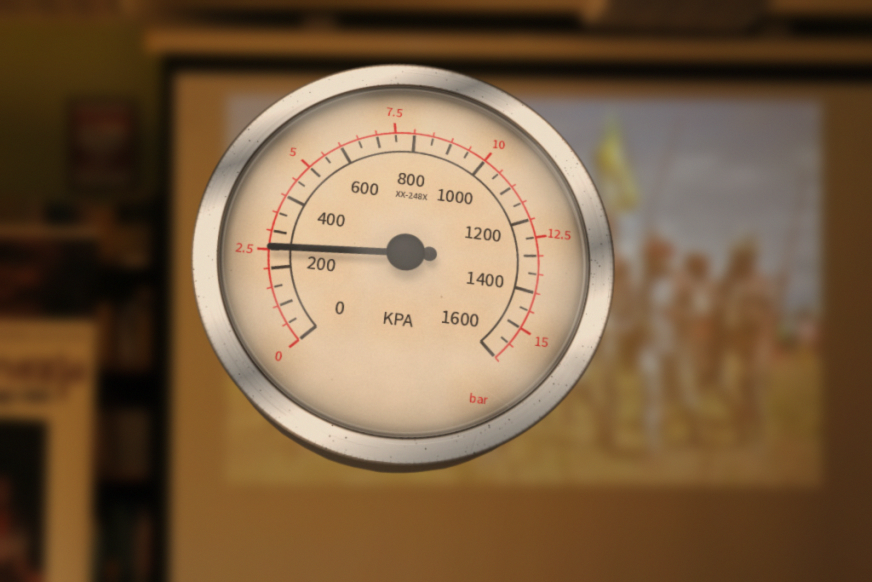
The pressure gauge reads 250 kPa
